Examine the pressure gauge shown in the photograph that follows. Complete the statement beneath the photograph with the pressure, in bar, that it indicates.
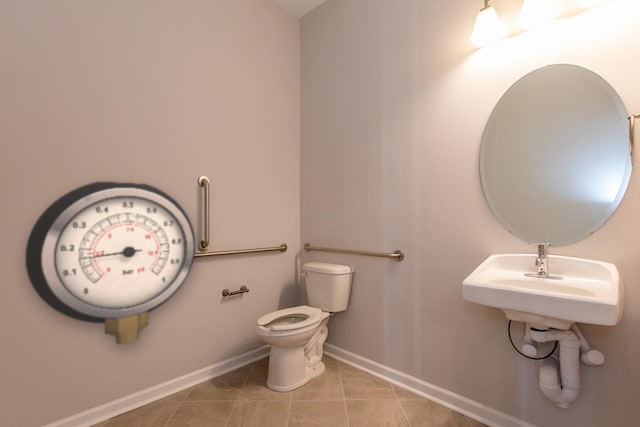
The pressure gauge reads 0.15 bar
